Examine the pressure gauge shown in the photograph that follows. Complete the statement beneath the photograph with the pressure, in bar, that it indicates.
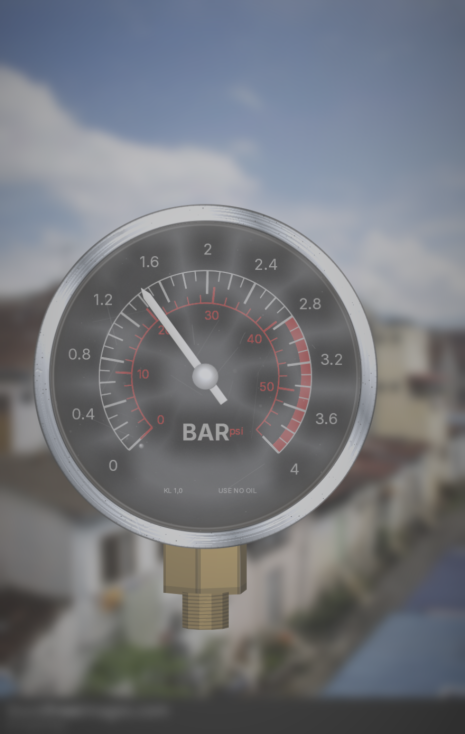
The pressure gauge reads 1.45 bar
